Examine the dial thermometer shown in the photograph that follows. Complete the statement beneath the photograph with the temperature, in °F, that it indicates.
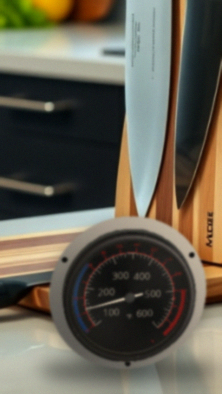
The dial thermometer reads 150 °F
